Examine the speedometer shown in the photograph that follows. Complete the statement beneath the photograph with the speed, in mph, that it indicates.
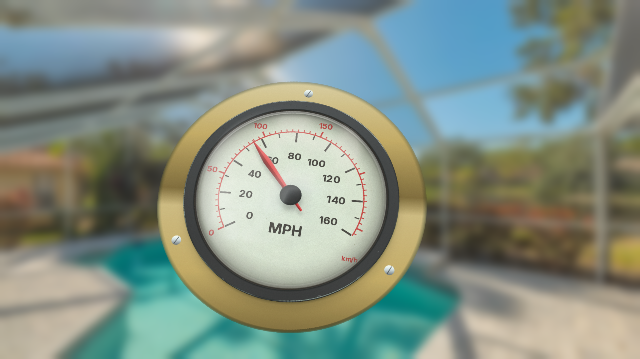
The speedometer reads 55 mph
